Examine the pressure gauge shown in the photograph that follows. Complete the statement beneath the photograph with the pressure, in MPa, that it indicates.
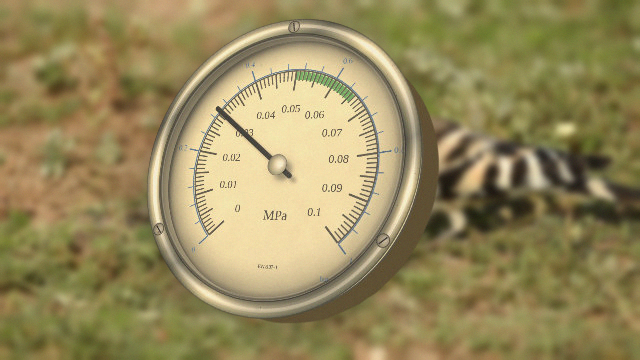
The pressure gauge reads 0.03 MPa
